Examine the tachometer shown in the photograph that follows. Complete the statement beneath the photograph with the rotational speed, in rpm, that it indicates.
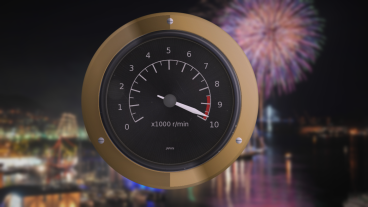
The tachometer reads 9750 rpm
